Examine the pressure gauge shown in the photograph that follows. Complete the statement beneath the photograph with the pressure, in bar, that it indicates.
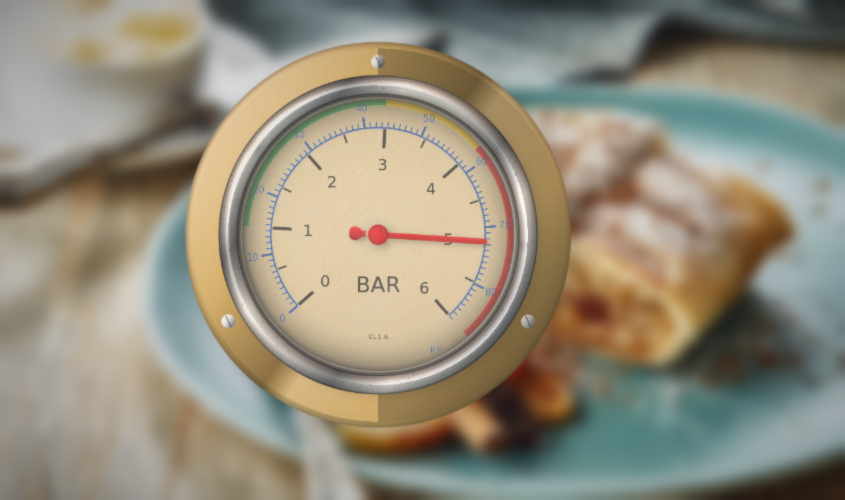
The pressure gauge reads 5 bar
